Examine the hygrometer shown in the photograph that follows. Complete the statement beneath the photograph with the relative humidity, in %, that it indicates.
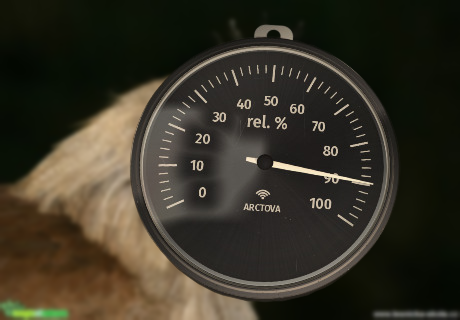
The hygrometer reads 90 %
